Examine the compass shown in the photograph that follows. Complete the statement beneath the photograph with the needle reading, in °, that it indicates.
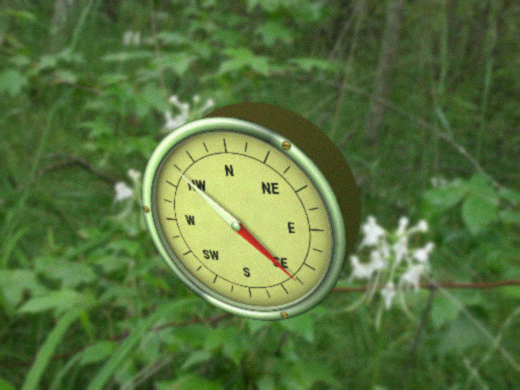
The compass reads 135 °
